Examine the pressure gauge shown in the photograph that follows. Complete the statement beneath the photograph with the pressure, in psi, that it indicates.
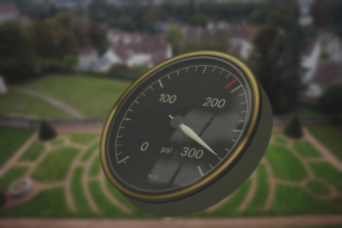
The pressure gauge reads 280 psi
